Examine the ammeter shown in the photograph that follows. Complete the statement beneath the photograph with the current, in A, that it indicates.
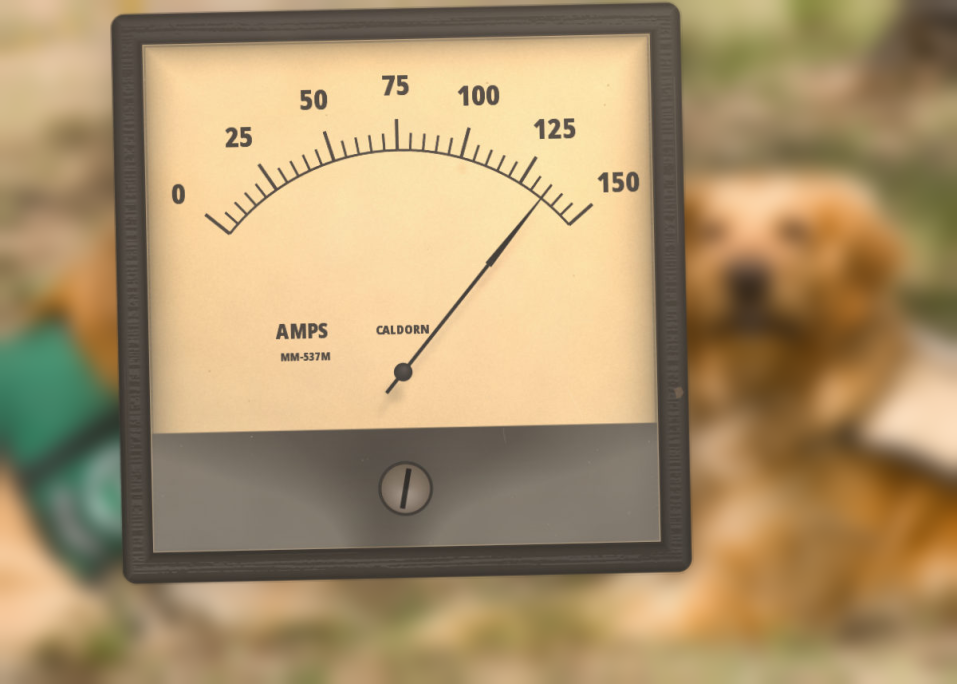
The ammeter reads 135 A
